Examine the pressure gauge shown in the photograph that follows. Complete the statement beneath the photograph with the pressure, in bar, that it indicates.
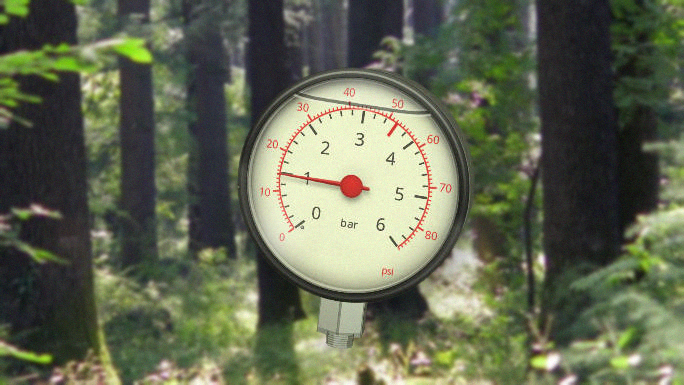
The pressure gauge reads 1 bar
